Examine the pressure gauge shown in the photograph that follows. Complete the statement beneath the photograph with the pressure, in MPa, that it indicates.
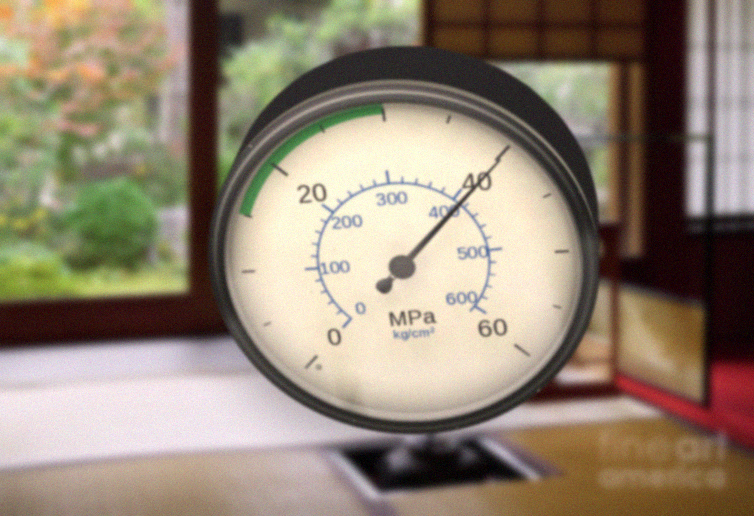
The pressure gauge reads 40 MPa
